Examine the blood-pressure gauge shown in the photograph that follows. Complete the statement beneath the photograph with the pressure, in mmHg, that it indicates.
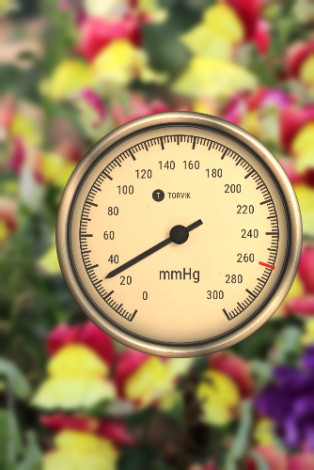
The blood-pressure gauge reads 30 mmHg
